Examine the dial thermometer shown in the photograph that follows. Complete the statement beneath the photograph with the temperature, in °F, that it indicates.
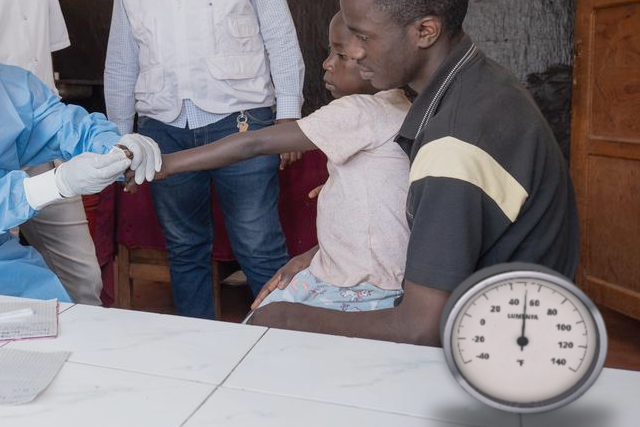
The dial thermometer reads 50 °F
